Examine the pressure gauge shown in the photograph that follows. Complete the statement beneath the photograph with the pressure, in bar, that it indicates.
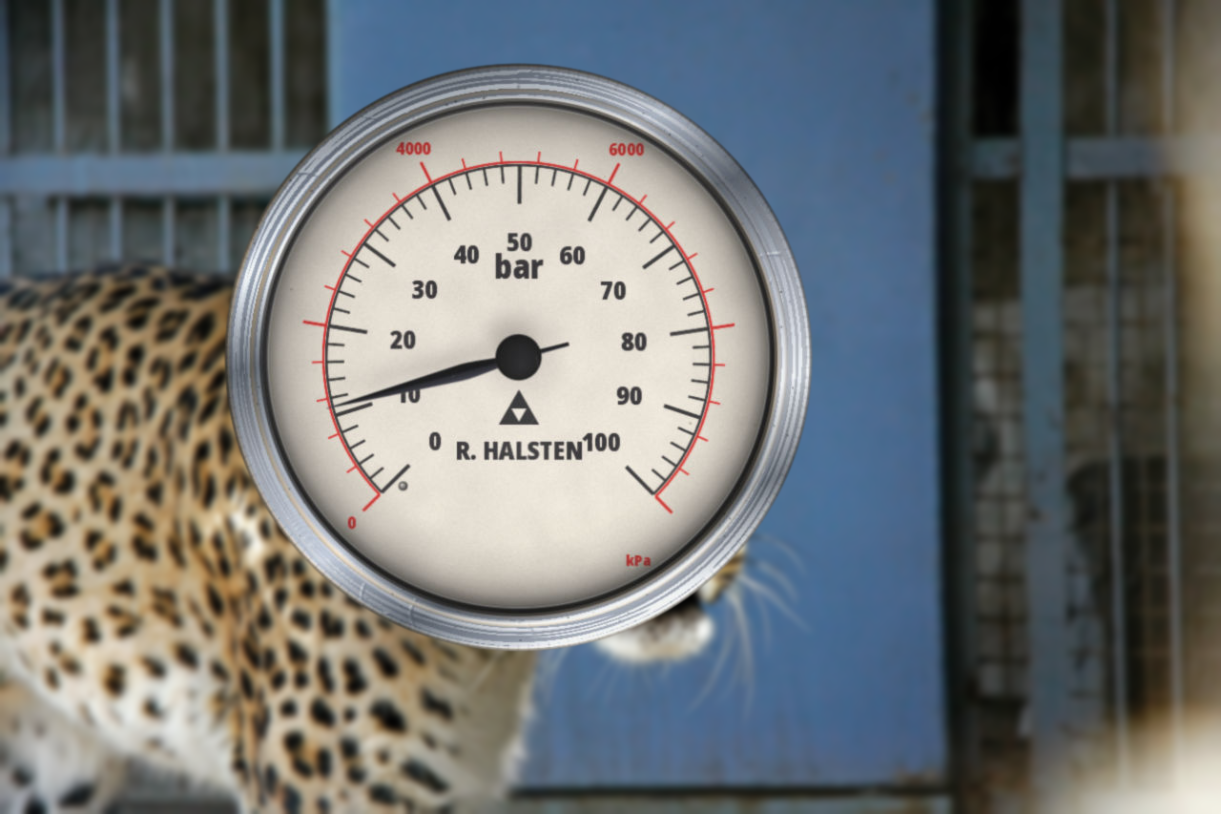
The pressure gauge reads 11 bar
